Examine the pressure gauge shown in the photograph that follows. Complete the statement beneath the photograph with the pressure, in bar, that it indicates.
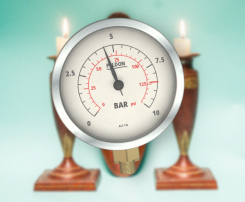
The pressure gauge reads 4.5 bar
